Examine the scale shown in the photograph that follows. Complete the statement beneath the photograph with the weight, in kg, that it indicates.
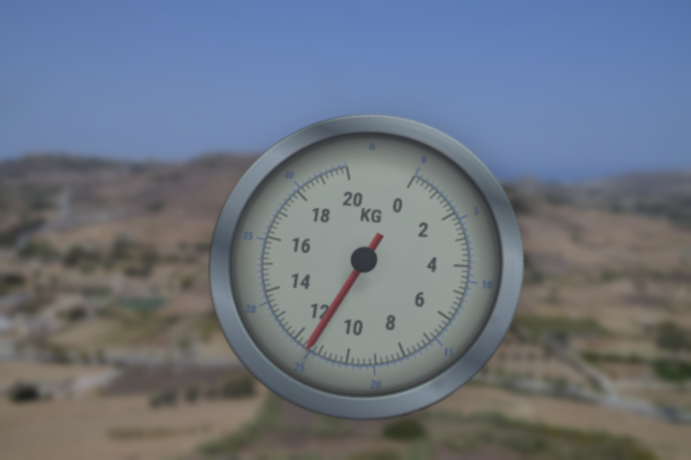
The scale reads 11.4 kg
